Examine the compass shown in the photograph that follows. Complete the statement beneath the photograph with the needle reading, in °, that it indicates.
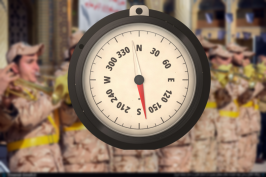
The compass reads 170 °
